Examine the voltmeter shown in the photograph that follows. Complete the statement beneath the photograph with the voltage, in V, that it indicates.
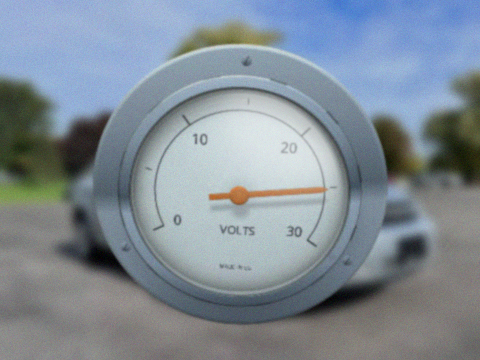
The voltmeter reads 25 V
